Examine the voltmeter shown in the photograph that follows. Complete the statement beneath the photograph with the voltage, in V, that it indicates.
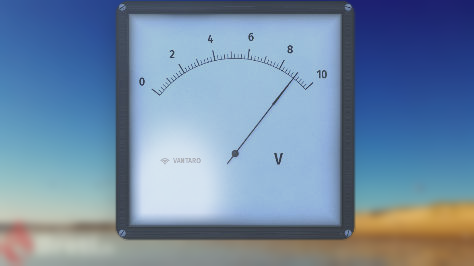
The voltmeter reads 9 V
